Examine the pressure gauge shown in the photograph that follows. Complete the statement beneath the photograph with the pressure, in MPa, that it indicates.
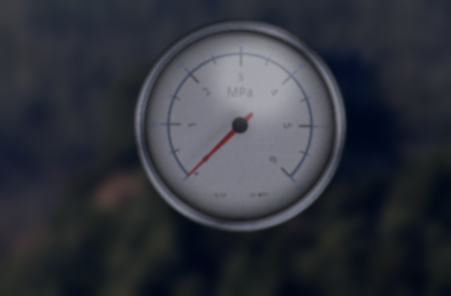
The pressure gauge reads 0 MPa
